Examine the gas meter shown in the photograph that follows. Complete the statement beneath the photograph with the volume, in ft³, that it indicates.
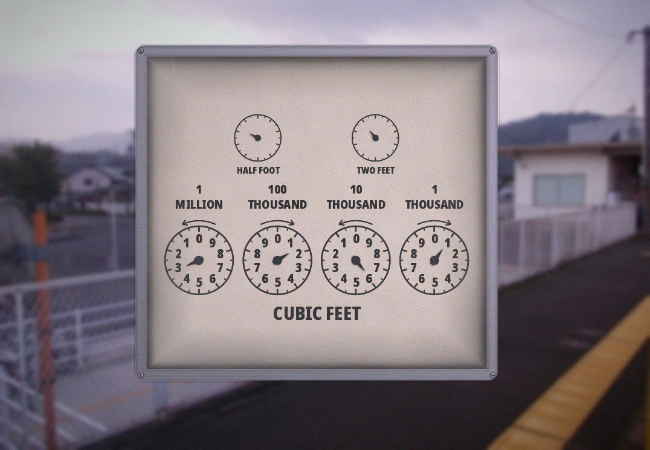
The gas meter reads 316100 ft³
